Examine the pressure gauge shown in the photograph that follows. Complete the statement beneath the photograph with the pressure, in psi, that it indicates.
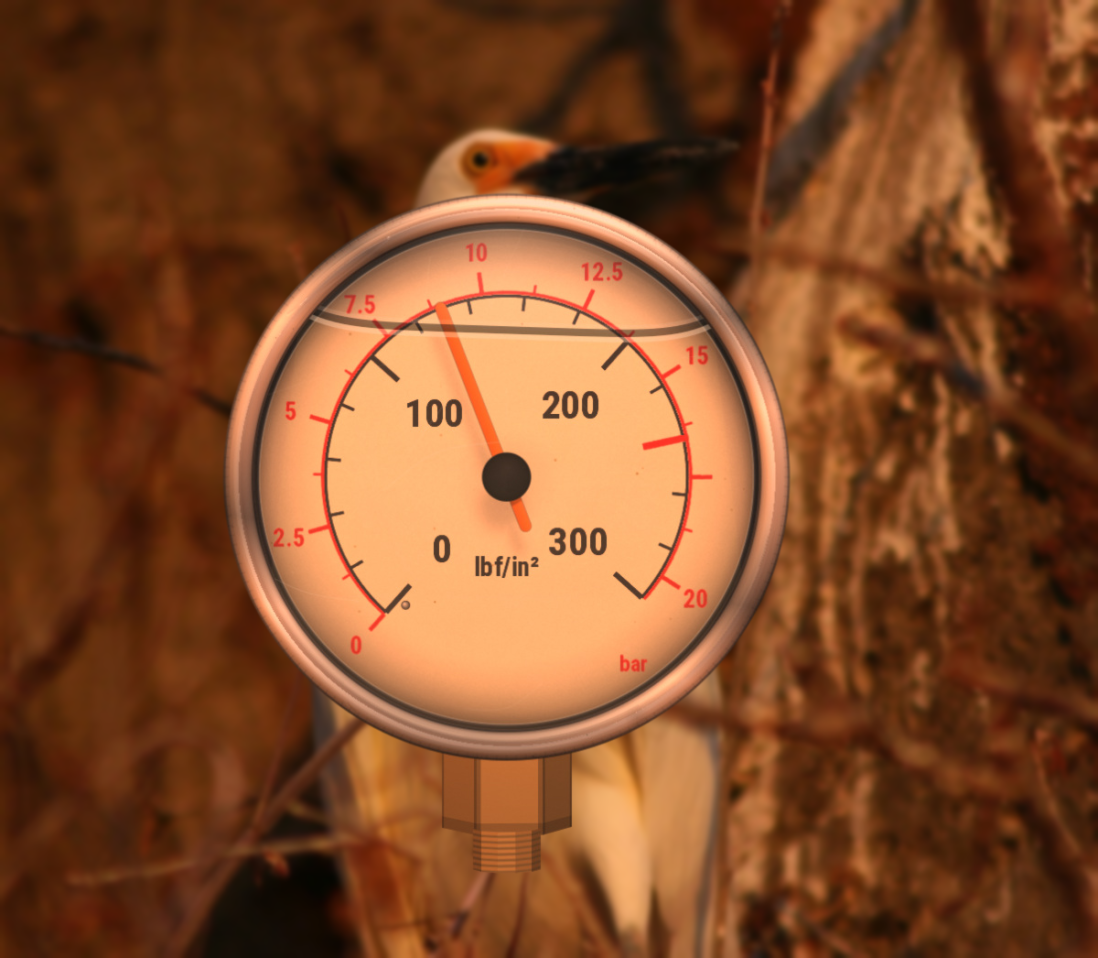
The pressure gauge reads 130 psi
